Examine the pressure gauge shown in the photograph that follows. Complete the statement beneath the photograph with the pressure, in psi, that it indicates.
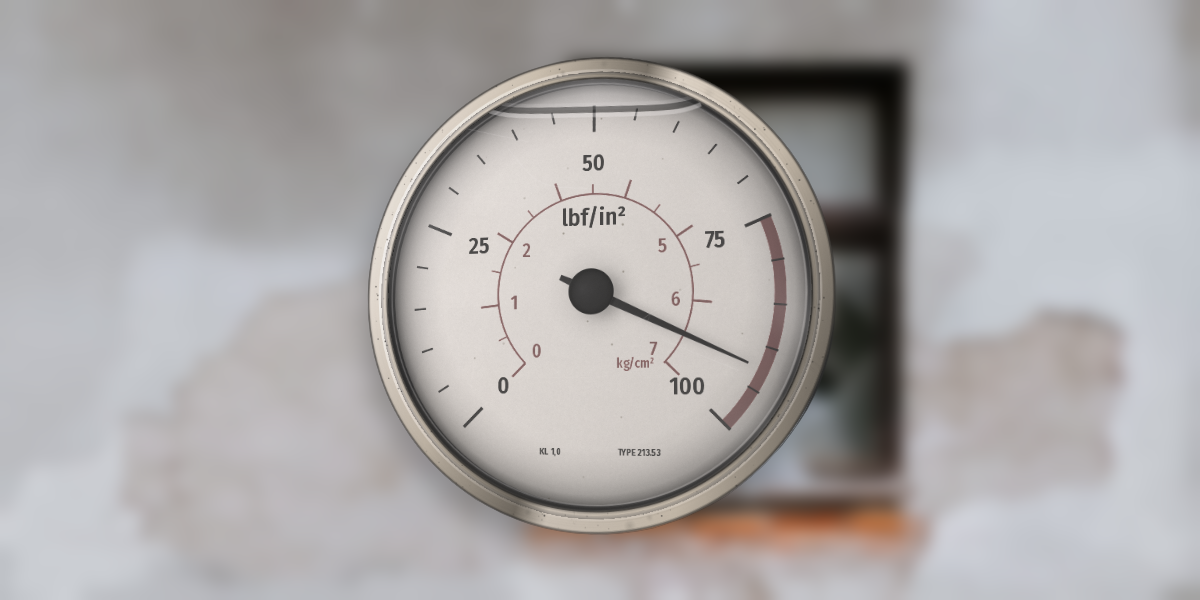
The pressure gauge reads 92.5 psi
